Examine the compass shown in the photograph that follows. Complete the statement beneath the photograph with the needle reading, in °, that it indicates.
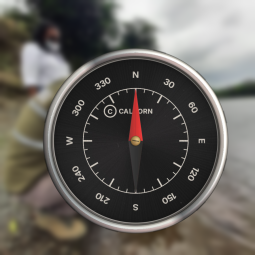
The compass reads 0 °
